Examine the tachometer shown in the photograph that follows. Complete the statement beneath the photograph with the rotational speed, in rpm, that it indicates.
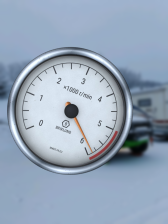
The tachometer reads 5875 rpm
